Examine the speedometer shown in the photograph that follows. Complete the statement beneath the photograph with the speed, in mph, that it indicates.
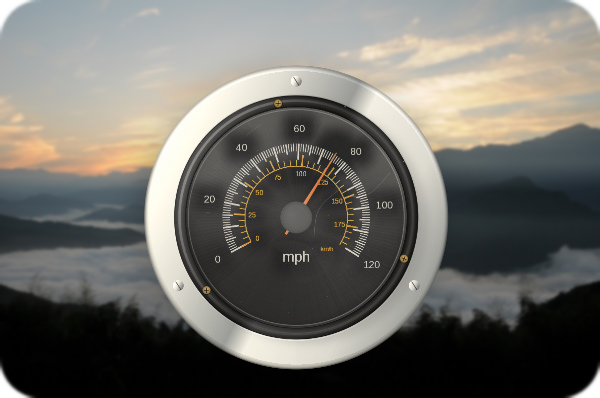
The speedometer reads 75 mph
